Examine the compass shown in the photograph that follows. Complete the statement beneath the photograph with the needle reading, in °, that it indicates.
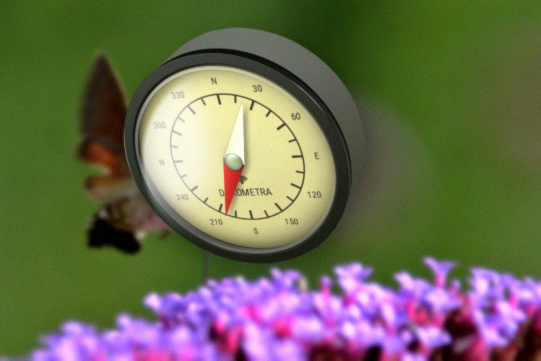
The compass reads 202.5 °
